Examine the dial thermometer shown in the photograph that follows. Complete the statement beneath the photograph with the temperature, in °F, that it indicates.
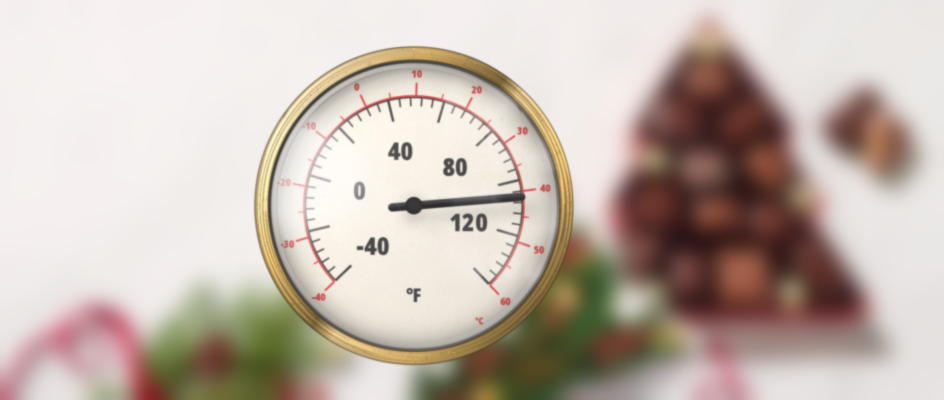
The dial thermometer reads 106 °F
